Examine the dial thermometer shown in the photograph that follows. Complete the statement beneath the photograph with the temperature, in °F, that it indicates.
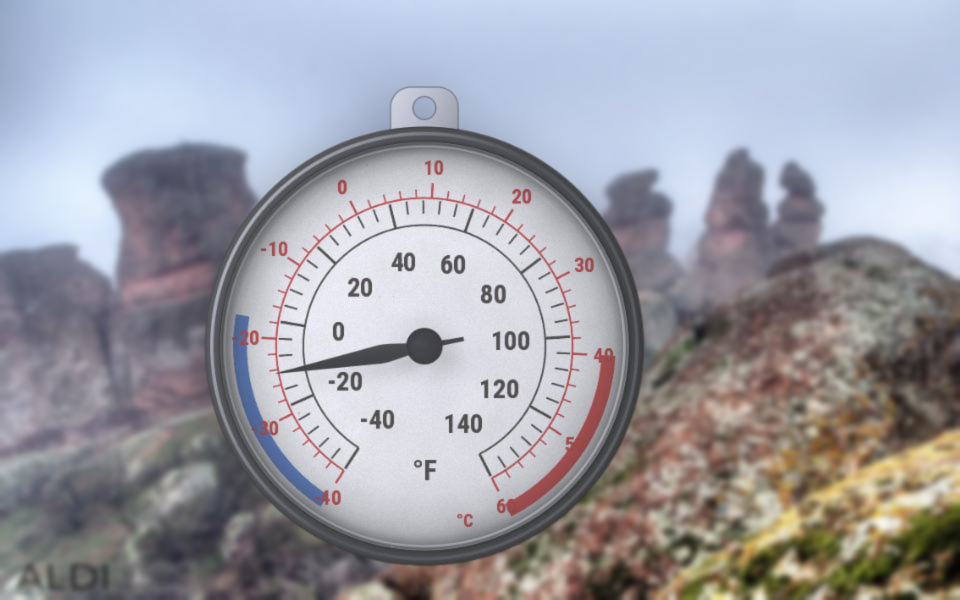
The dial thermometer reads -12 °F
